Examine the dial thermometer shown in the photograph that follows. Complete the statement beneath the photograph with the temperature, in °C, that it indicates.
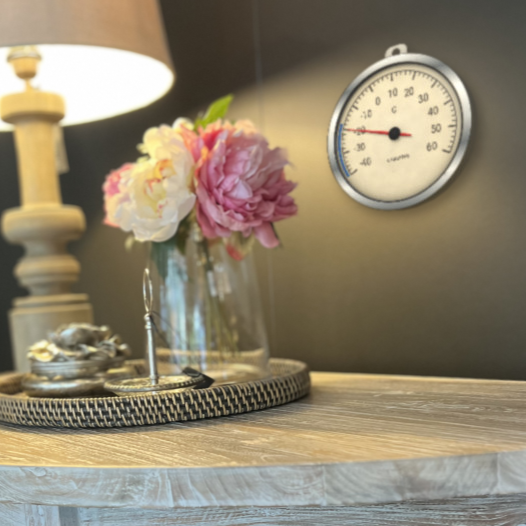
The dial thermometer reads -20 °C
